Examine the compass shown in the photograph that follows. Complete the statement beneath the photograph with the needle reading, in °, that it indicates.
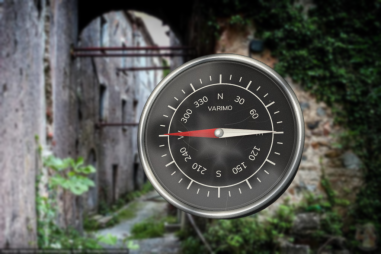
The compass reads 270 °
